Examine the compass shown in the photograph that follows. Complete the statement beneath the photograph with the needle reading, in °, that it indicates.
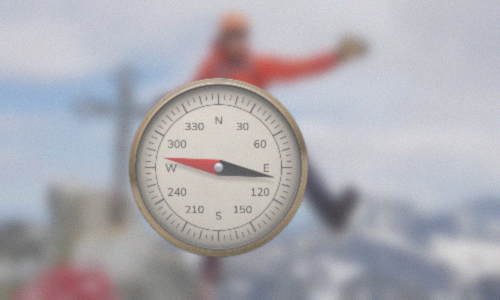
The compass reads 280 °
